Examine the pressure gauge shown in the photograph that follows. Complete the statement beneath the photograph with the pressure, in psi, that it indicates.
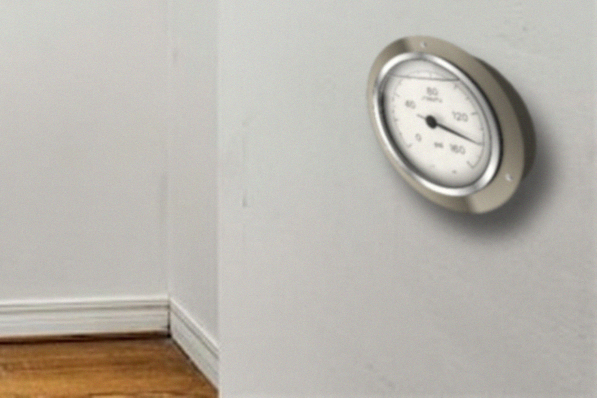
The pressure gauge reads 140 psi
